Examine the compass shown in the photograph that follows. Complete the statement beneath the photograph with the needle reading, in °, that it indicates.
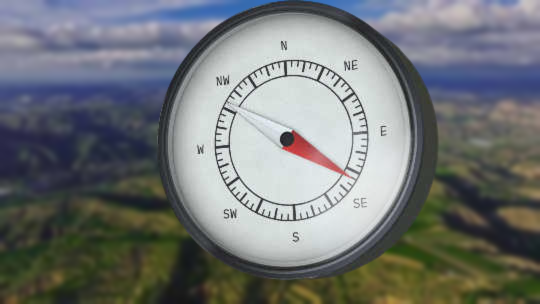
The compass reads 125 °
